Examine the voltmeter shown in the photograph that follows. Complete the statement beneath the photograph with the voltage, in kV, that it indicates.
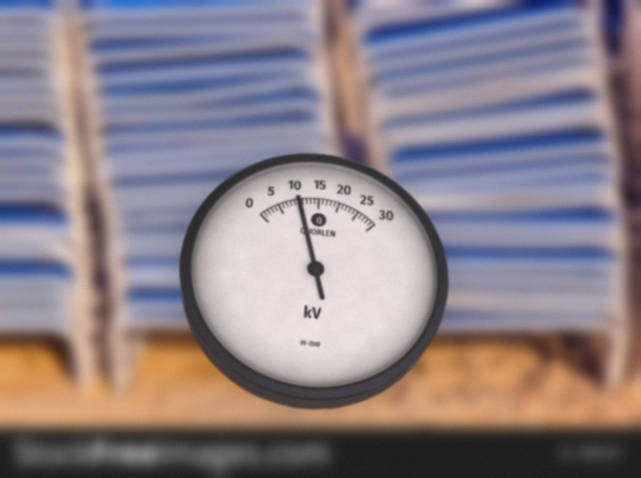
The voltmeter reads 10 kV
